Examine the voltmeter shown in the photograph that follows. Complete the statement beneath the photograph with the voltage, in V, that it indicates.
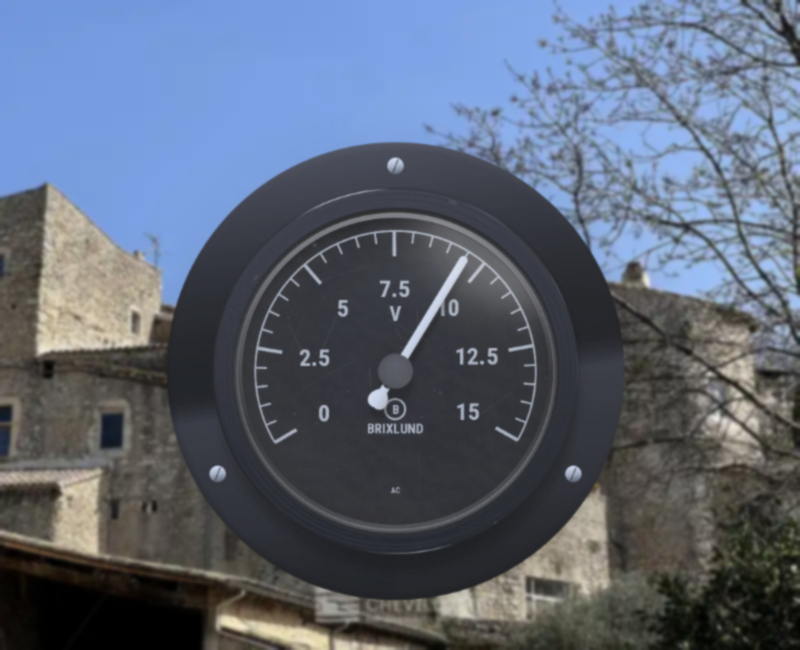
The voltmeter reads 9.5 V
